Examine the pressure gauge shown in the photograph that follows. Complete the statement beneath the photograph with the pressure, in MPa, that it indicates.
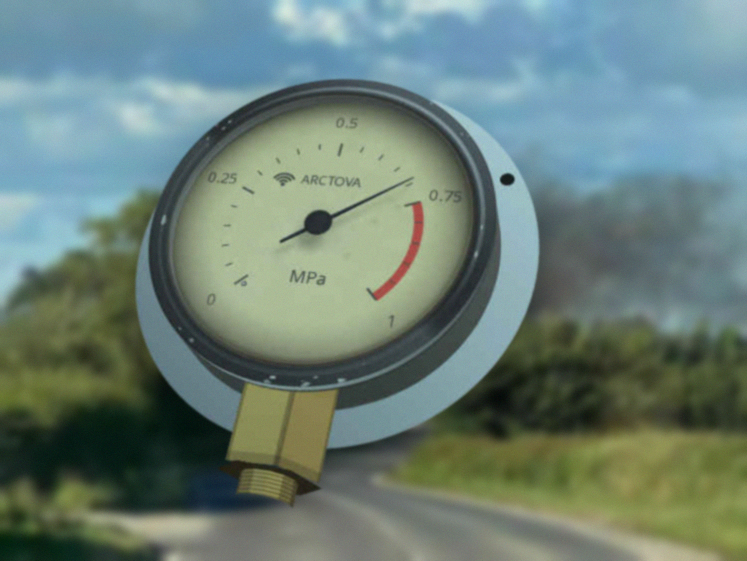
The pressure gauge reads 0.7 MPa
